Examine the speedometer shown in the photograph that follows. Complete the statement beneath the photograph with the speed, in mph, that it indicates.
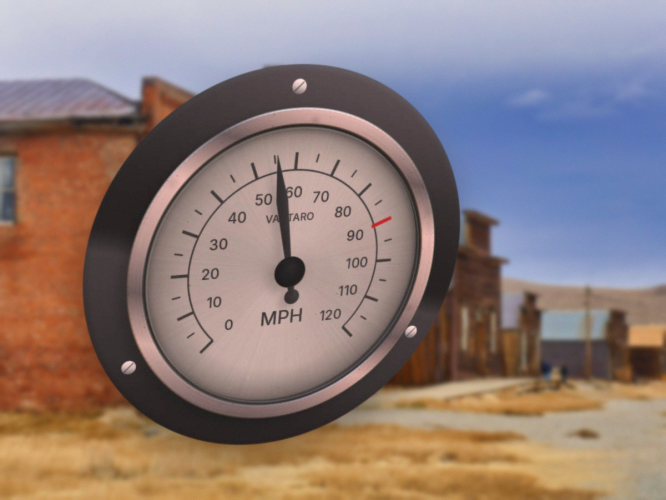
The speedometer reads 55 mph
